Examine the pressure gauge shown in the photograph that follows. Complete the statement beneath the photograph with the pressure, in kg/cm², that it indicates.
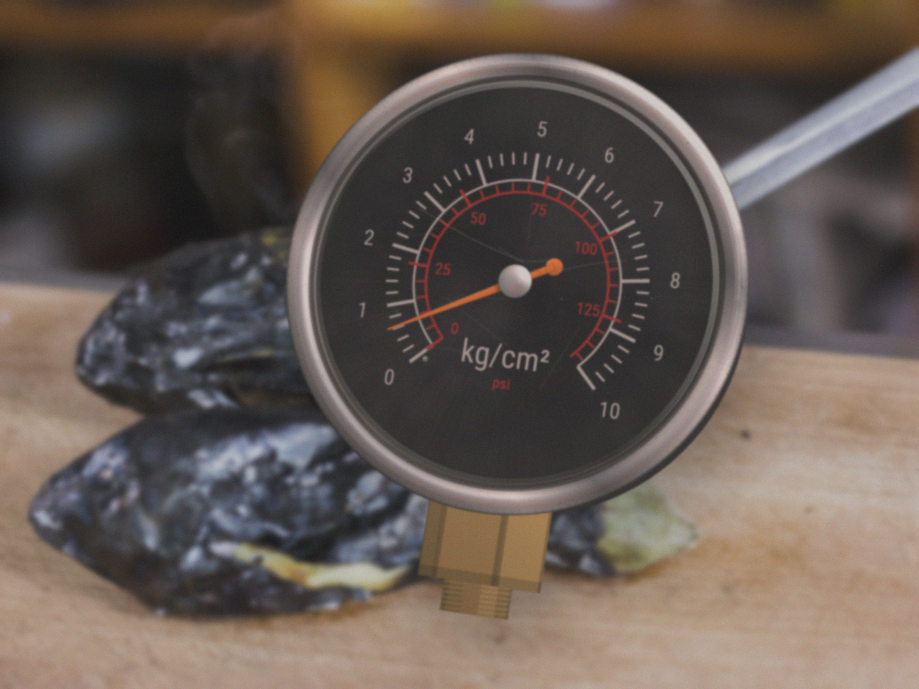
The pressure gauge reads 0.6 kg/cm²
